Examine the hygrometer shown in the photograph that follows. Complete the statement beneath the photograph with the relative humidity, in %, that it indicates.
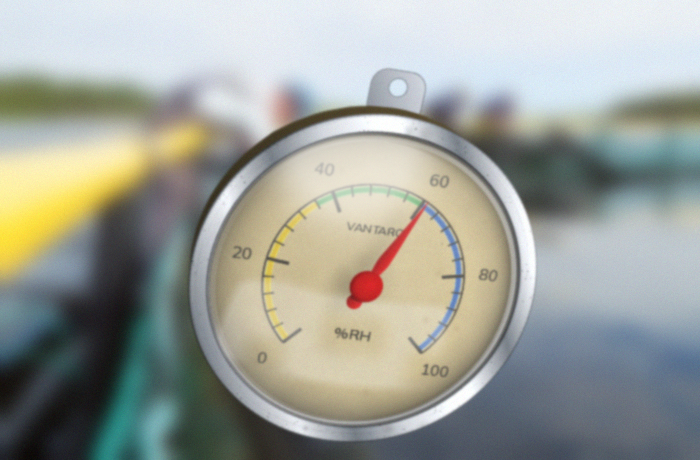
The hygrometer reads 60 %
